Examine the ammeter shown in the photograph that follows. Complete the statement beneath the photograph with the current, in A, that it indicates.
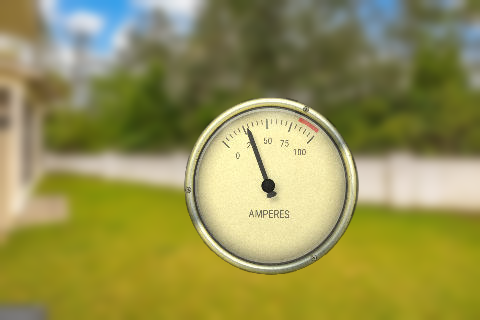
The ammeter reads 30 A
